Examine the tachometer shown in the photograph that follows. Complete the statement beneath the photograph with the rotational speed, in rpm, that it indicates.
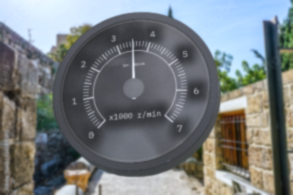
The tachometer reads 3500 rpm
